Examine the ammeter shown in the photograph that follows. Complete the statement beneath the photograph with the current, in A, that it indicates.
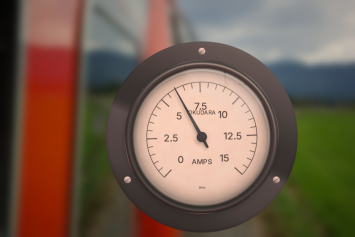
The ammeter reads 6 A
